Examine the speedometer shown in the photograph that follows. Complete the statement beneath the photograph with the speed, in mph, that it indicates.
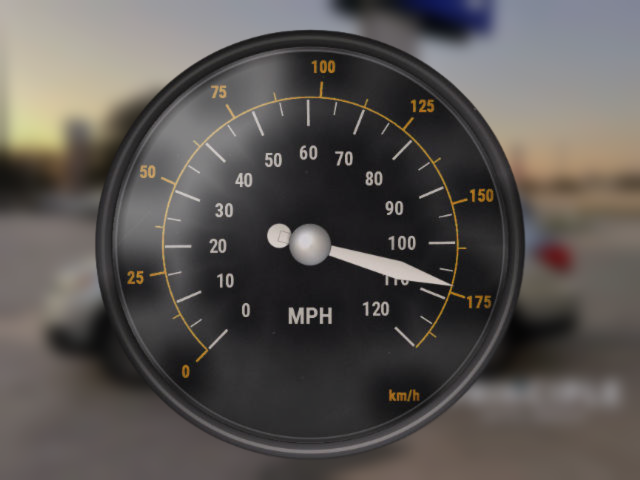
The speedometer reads 107.5 mph
